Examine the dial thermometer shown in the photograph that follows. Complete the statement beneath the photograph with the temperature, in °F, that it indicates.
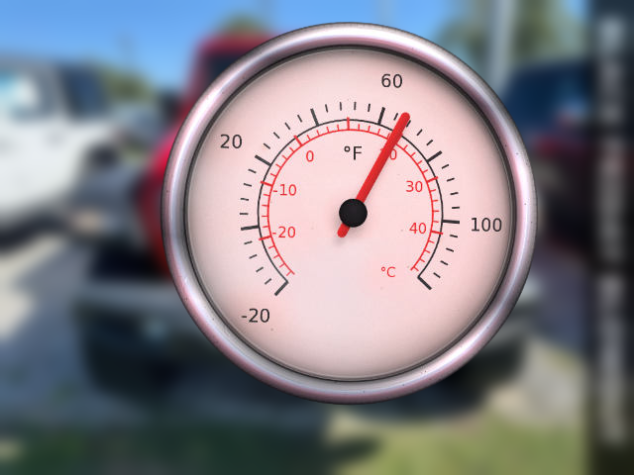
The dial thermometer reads 66 °F
